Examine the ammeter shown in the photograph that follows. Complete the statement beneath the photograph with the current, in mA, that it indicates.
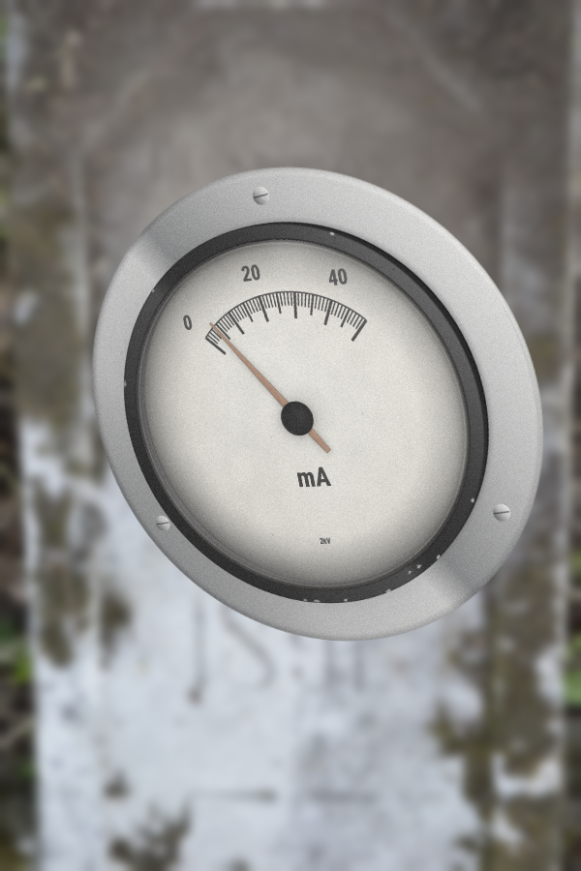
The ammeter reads 5 mA
